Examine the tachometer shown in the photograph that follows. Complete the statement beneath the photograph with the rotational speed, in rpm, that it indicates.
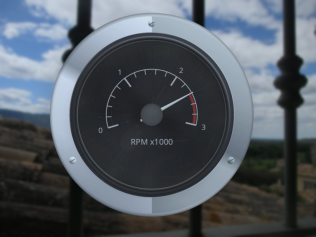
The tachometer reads 2400 rpm
